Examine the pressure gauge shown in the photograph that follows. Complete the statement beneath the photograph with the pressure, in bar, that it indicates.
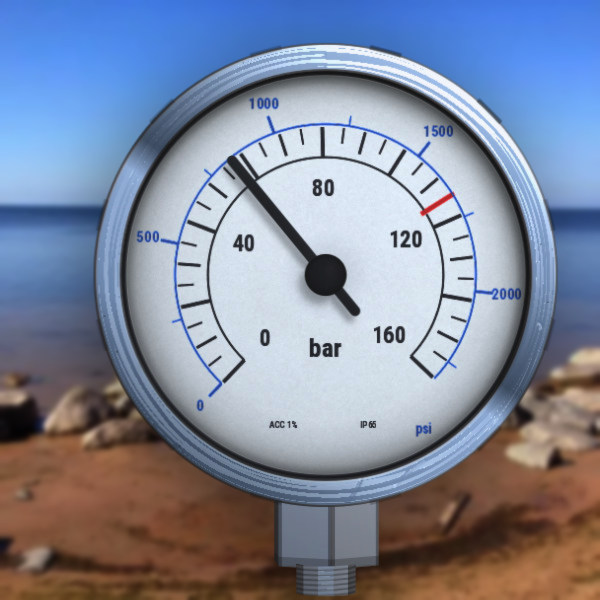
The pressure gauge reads 57.5 bar
